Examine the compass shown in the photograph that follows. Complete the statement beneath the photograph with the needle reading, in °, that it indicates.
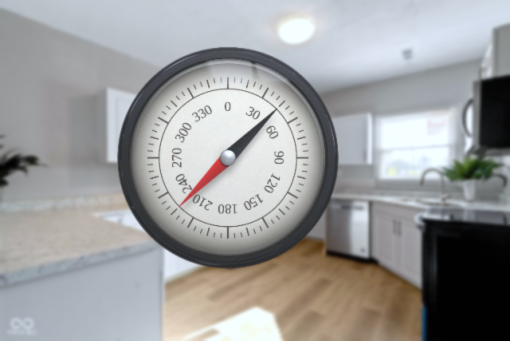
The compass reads 225 °
